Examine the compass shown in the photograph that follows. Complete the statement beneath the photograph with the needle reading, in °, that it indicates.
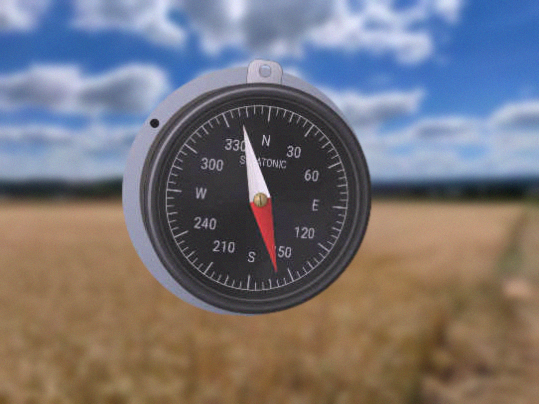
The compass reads 160 °
